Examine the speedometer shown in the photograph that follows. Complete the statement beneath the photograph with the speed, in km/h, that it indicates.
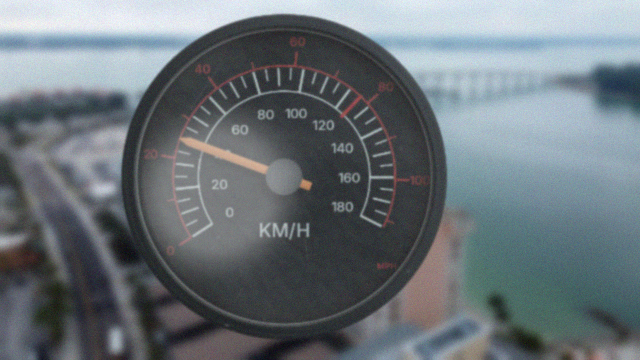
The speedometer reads 40 km/h
